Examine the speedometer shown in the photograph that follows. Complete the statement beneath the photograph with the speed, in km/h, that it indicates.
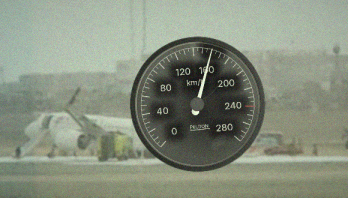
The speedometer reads 160 km/h
